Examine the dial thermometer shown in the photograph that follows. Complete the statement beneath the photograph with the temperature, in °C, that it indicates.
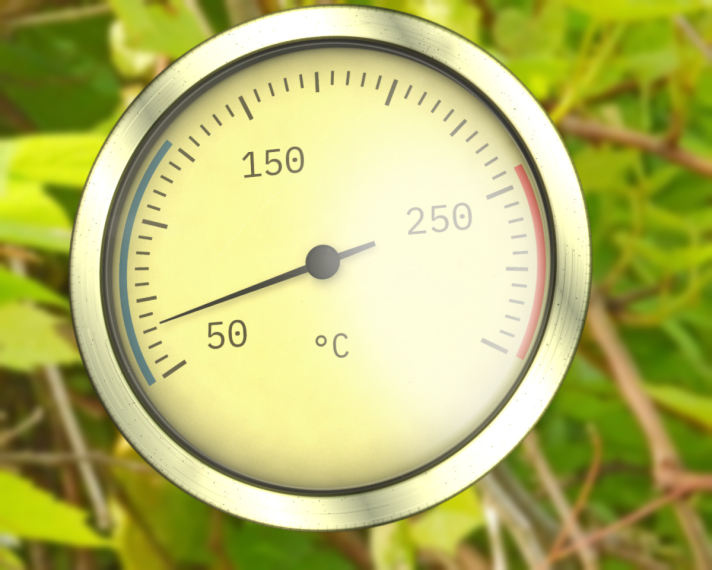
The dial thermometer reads 65 °C
